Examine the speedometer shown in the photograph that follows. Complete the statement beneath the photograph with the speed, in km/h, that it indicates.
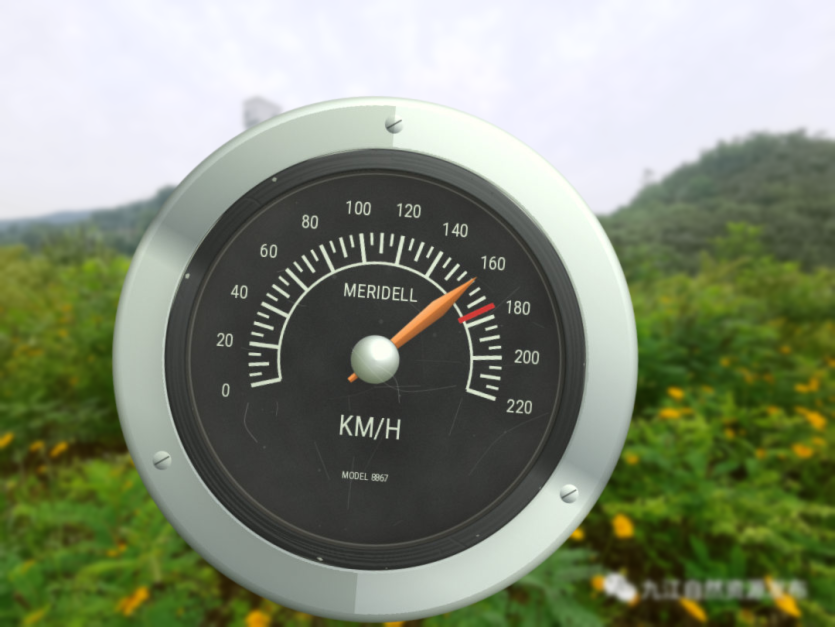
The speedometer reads 160 km/h
